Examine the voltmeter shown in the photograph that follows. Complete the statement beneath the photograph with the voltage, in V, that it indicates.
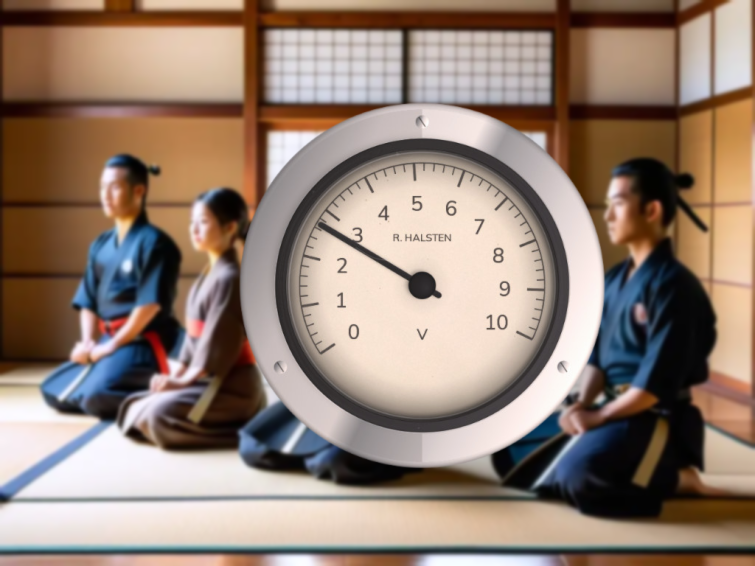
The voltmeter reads 2.7 V
